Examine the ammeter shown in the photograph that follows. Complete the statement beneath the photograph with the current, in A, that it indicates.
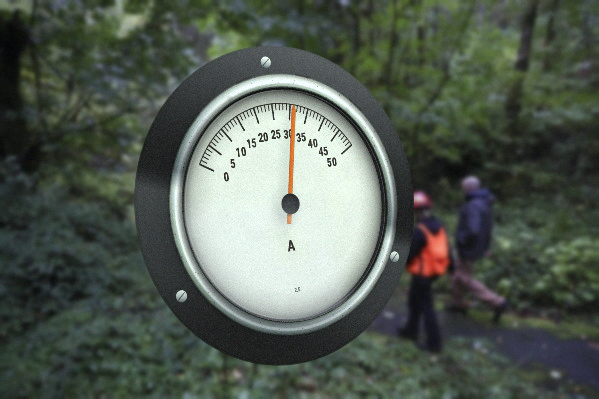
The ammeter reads 30 A
